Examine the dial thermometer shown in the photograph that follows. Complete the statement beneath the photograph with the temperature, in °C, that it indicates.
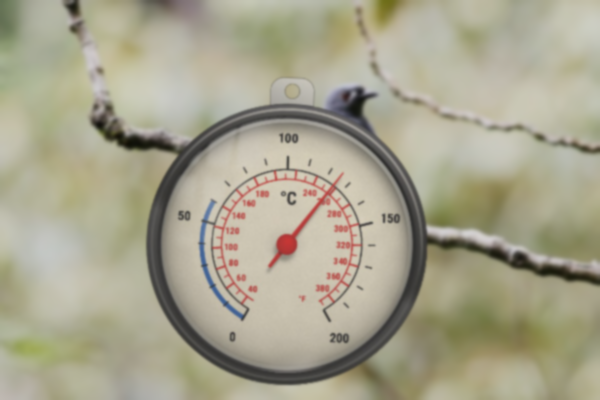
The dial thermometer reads 125 °C
